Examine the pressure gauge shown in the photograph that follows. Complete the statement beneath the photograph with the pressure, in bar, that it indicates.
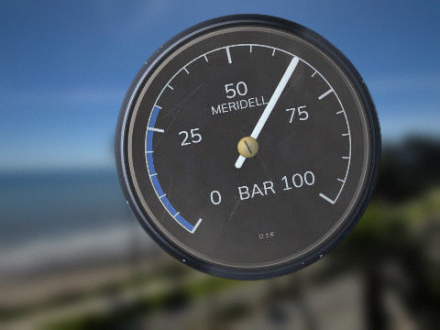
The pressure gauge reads 65 bar
